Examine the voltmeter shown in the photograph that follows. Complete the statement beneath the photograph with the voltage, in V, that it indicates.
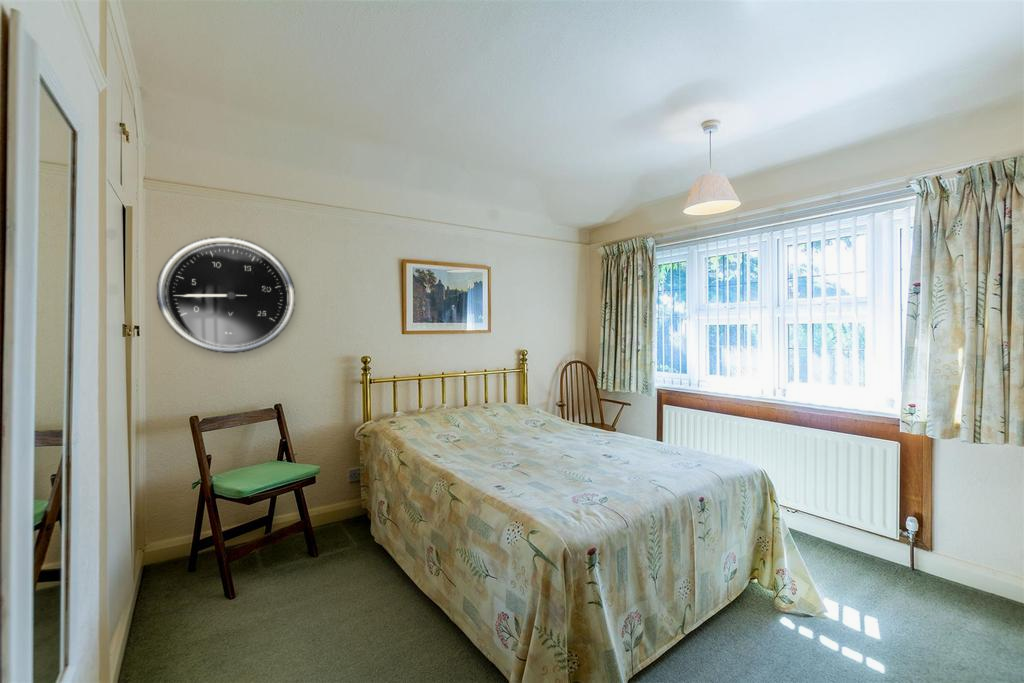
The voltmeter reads 2.5 V
